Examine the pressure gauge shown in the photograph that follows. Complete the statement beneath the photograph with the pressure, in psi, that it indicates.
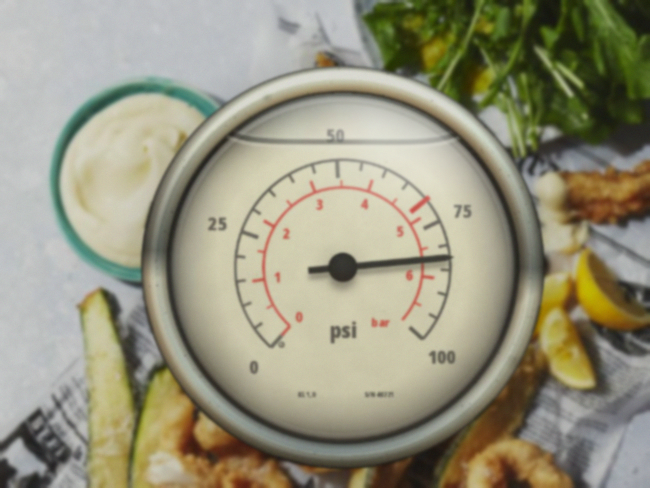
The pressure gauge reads 82.5 psi
